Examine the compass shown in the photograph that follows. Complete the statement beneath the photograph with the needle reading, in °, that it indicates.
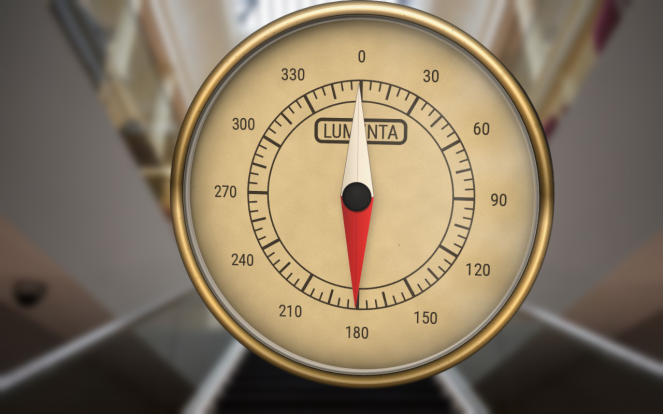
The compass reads 180 °
